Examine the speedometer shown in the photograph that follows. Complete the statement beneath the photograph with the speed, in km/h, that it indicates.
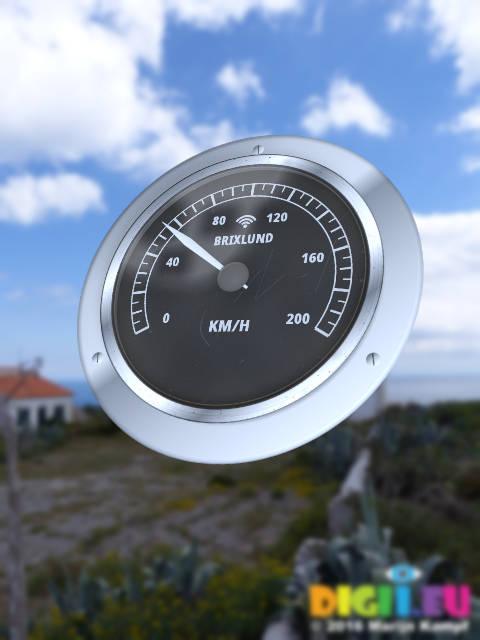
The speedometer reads 55 km/h
